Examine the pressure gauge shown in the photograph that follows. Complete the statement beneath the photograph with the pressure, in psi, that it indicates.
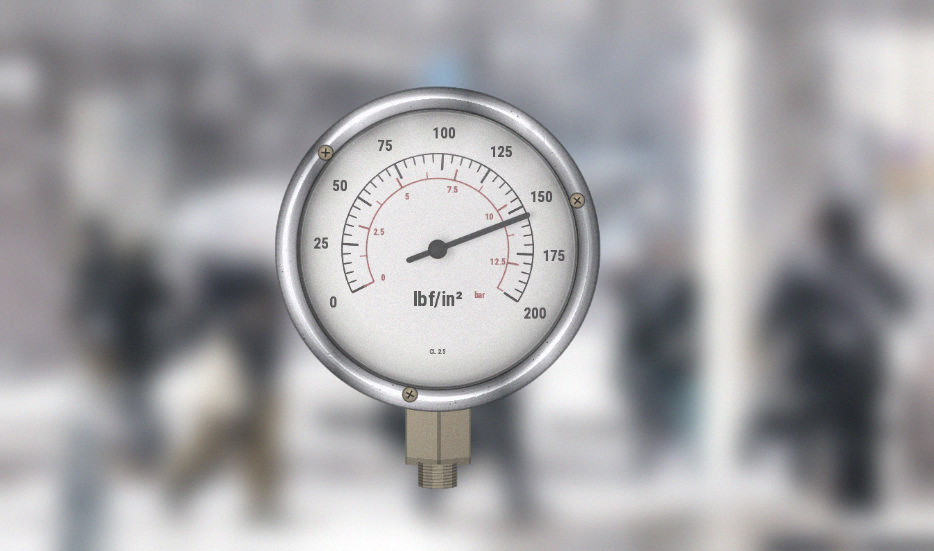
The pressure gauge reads 155 psi
